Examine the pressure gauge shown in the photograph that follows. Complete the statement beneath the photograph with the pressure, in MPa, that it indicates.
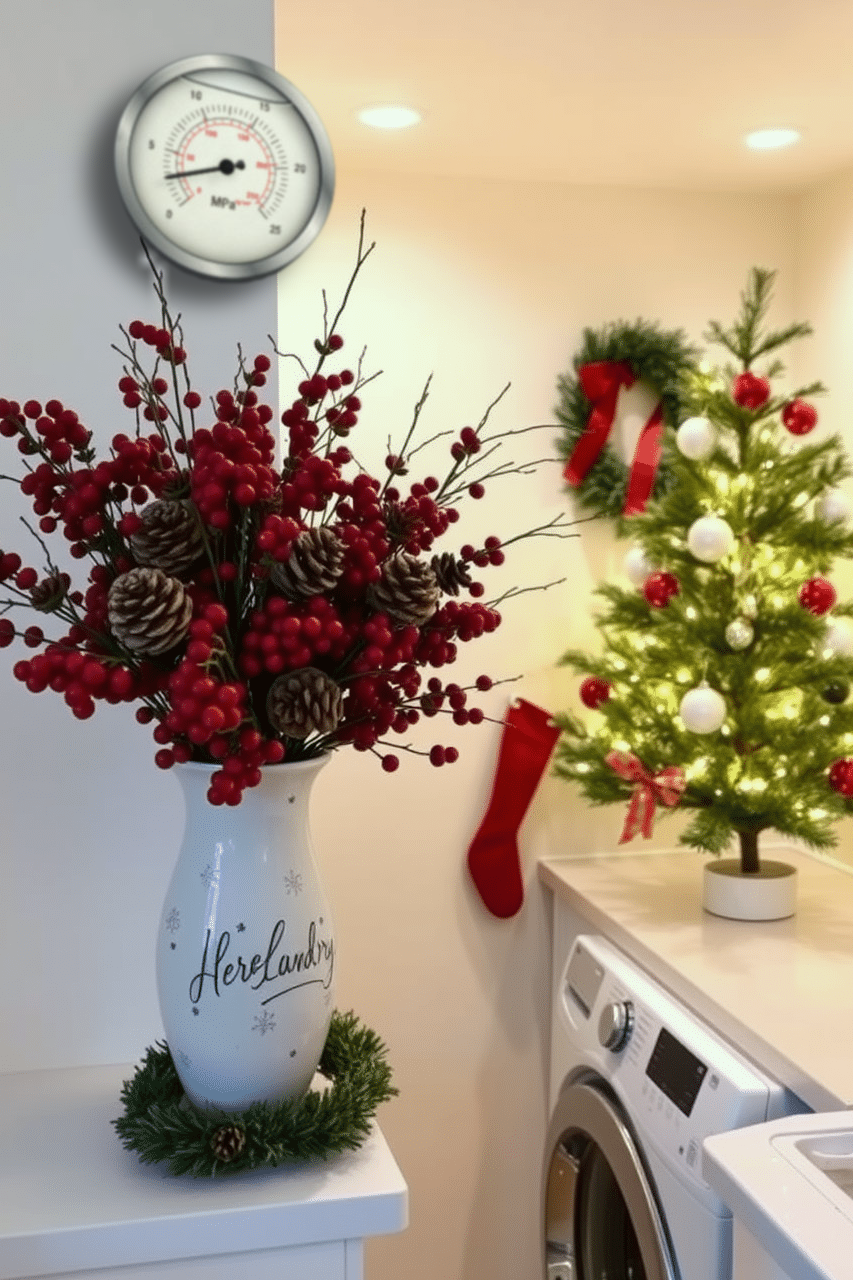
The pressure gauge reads 2.5 MPa
